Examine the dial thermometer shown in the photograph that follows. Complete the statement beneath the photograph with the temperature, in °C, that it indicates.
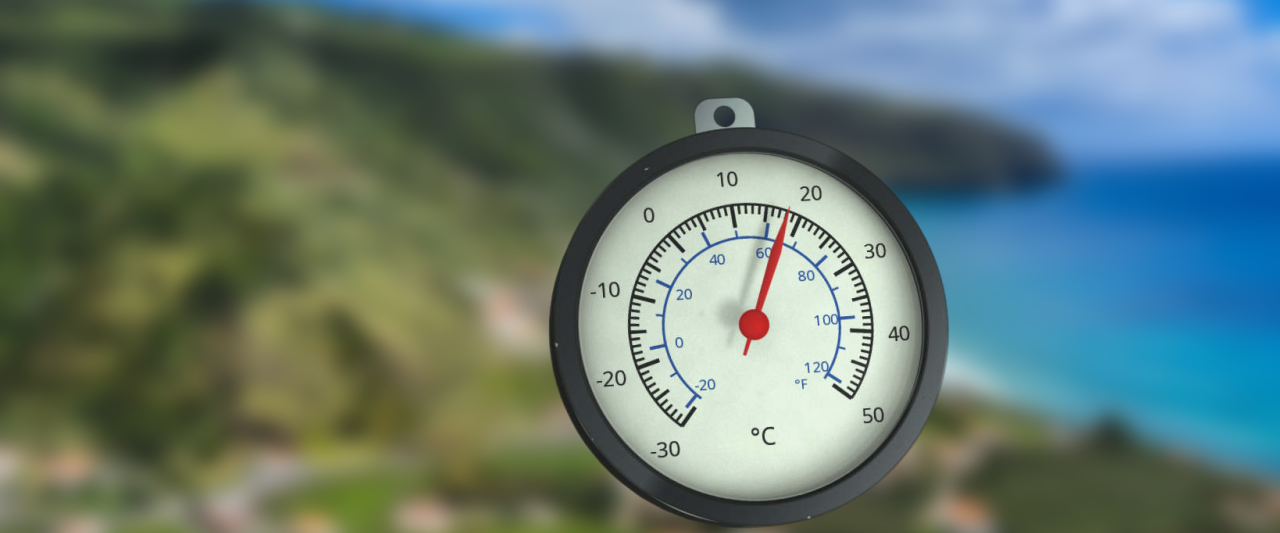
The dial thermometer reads 18 °C
